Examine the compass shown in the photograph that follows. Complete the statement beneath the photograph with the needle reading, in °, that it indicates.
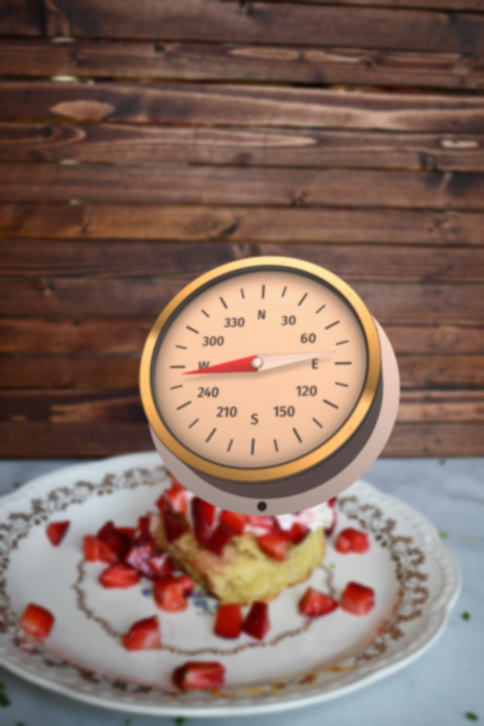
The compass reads 262.5 °
